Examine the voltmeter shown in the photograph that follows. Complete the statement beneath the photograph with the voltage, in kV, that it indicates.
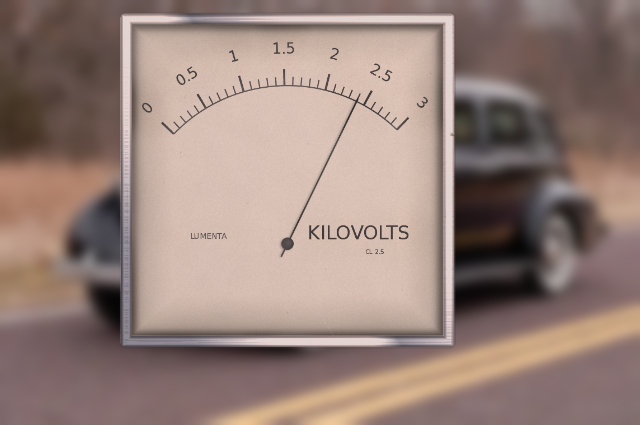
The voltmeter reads 2.4 kV
